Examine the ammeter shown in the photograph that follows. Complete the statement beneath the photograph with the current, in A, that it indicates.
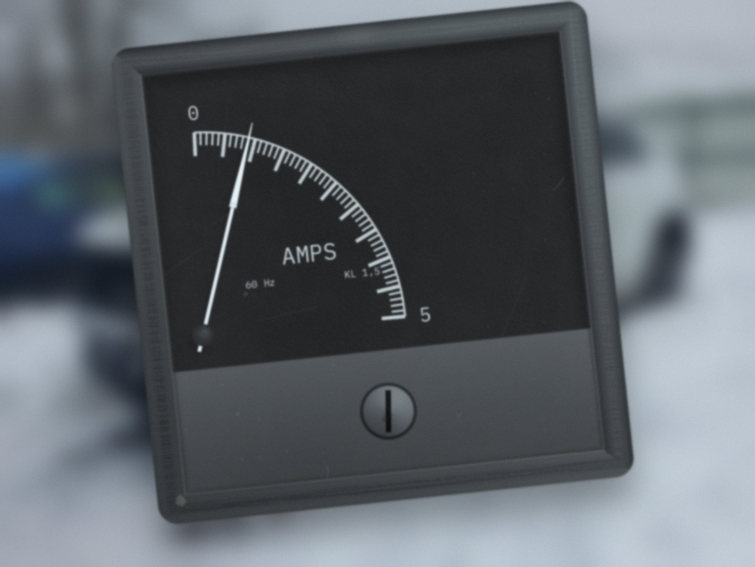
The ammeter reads 0.9 A
